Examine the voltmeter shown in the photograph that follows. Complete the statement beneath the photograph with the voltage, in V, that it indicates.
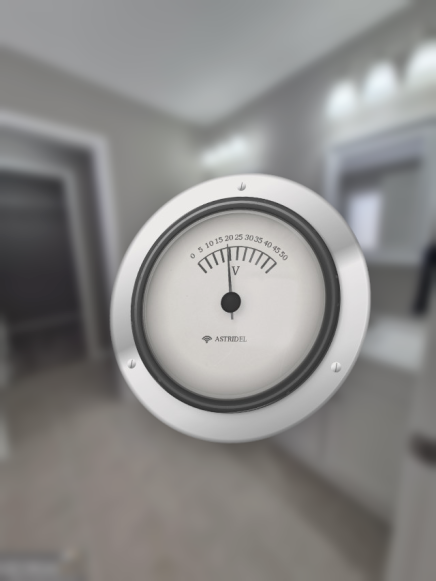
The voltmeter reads 20 V
